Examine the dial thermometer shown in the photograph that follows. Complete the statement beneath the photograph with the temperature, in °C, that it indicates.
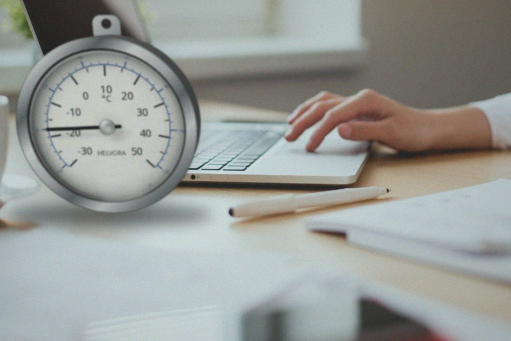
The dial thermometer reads -17.5 °C
